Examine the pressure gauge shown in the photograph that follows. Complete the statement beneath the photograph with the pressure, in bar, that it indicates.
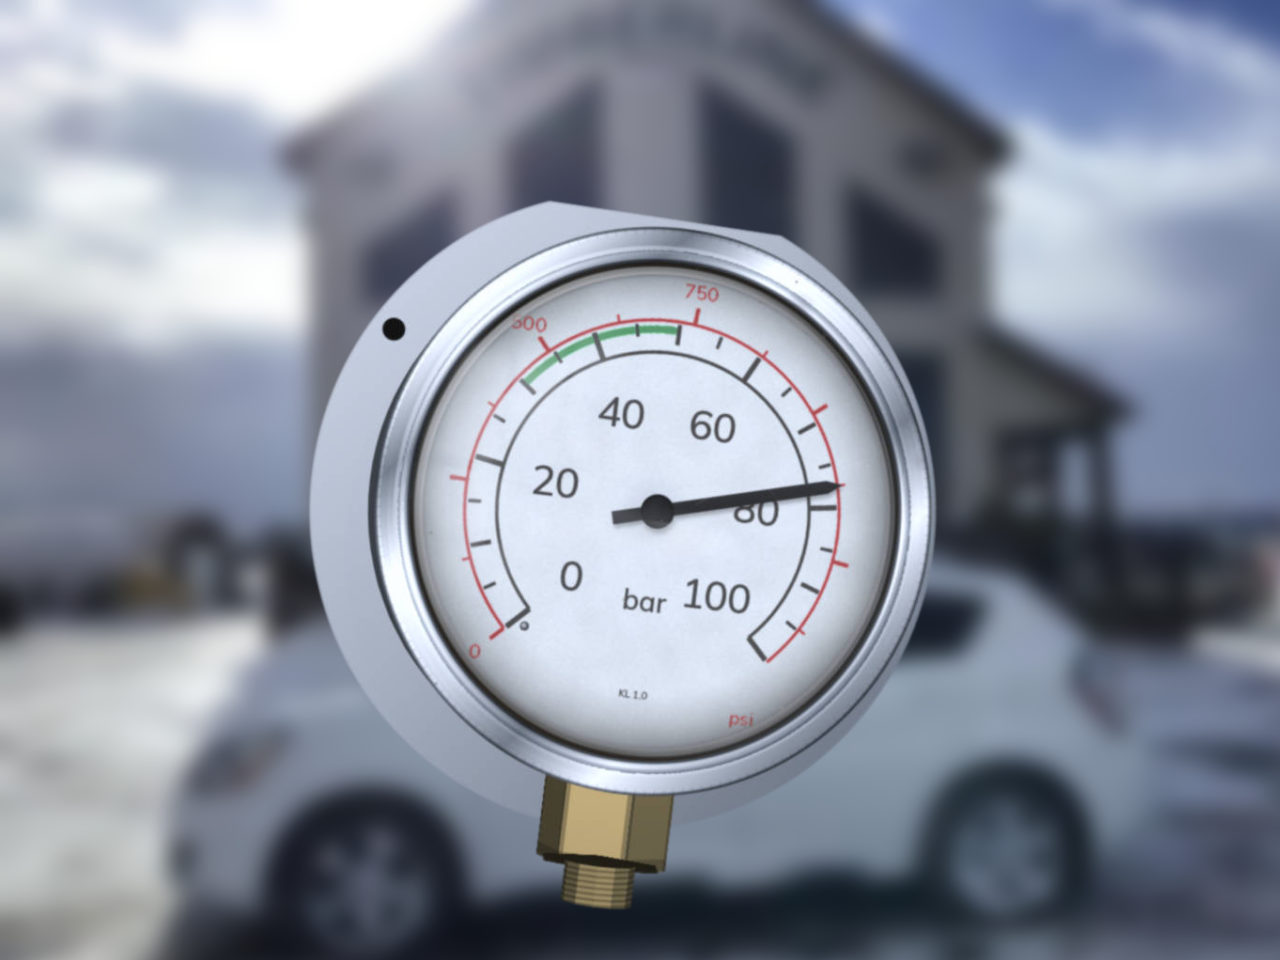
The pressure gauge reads 77.5 bar
